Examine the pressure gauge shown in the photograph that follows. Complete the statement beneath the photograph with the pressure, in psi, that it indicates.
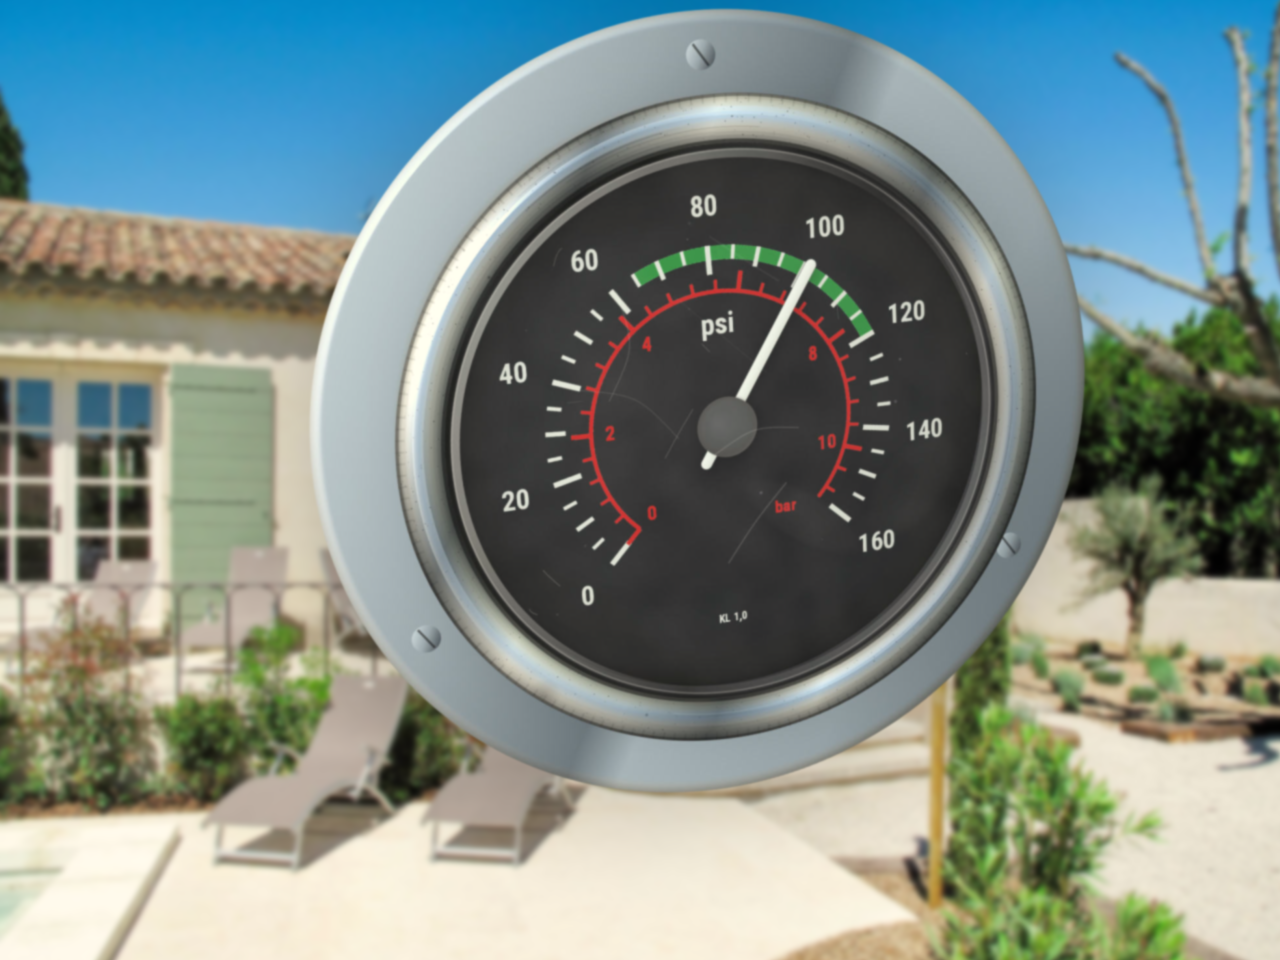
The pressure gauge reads 100 psi
